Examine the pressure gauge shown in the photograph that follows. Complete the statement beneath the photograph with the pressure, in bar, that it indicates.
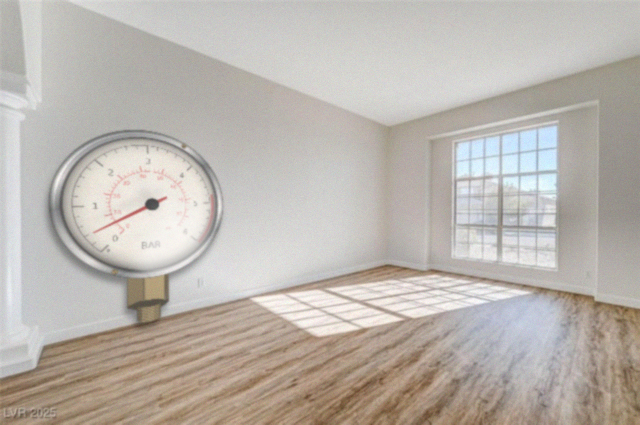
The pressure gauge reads 0.4 bar
